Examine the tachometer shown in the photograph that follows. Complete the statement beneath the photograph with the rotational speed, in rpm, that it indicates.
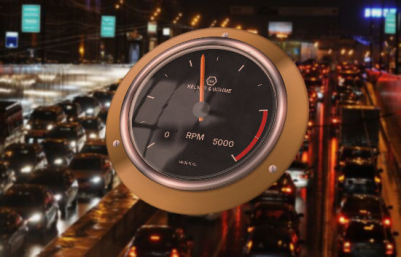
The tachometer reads 2250 rpm
